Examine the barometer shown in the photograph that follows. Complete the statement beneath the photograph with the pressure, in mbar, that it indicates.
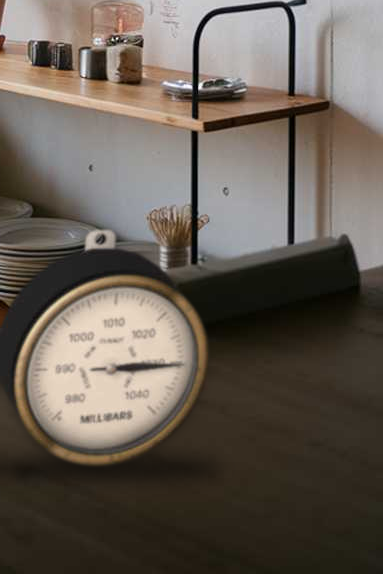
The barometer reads 1030 mbar
